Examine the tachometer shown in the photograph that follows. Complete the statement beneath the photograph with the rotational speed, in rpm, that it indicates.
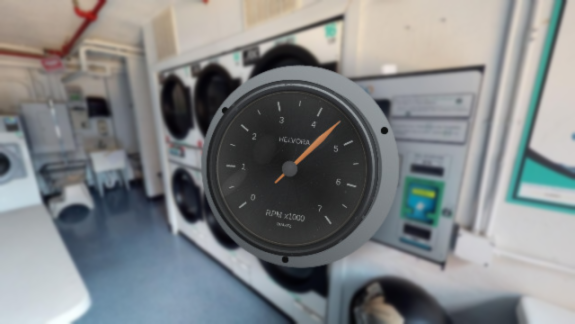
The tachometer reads 4500 rpm
